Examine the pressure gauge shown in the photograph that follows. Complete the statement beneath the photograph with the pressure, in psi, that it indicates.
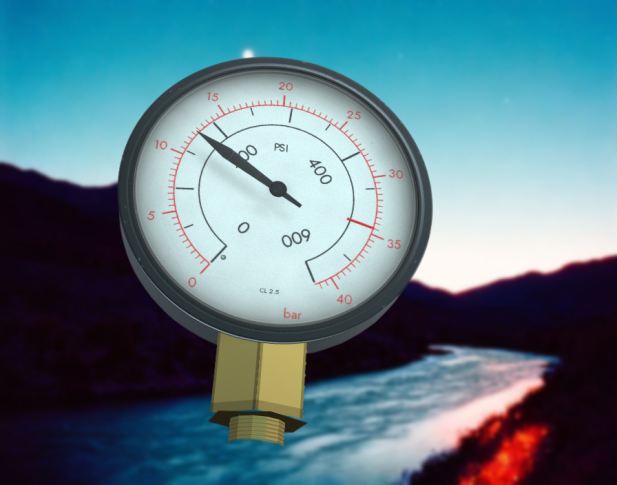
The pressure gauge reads 175 psi
